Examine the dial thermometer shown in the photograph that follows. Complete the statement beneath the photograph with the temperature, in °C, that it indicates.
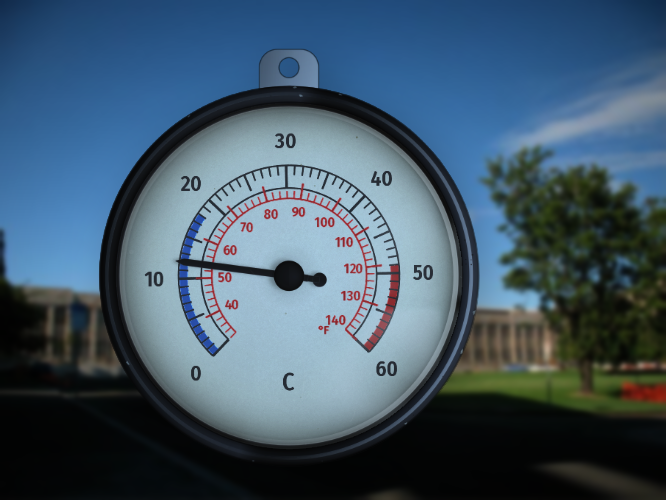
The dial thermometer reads 12 °C
